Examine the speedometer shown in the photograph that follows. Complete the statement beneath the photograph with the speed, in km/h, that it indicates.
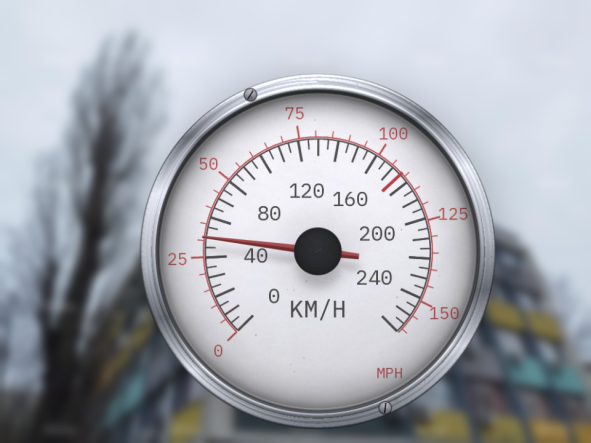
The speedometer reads 50 km/h
